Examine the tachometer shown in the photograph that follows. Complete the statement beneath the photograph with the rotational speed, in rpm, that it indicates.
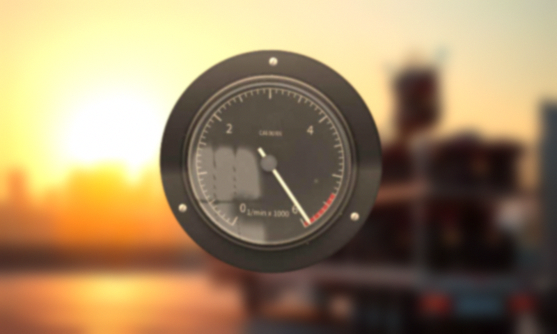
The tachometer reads 5900 rpm
